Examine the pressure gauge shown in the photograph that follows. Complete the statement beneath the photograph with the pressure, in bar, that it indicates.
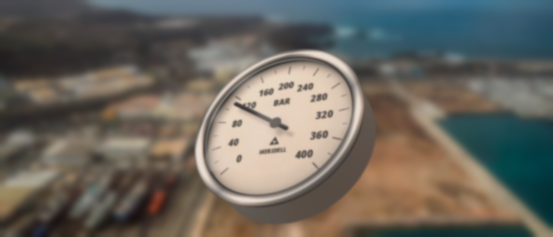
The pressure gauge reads 110 bar
